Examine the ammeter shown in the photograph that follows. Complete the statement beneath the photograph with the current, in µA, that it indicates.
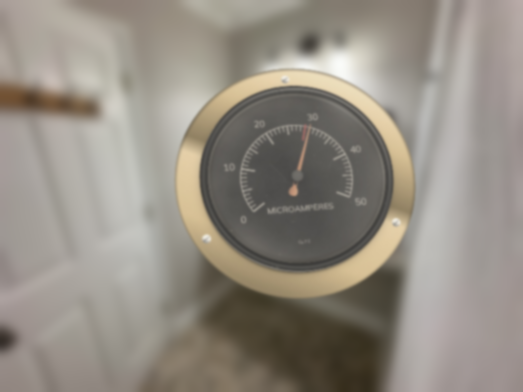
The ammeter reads 30 µA
